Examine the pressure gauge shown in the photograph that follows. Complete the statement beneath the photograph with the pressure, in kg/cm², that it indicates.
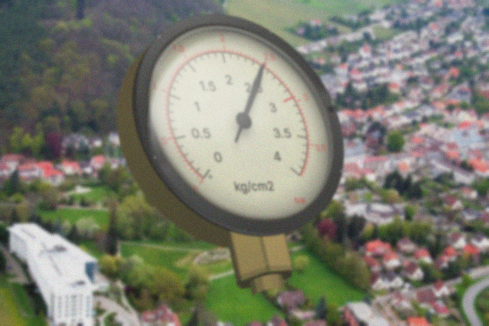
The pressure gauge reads 2.5 kg/cm²
